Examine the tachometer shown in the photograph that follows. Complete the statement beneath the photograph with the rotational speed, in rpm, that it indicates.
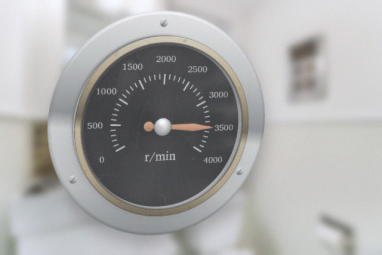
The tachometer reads 3500 rpm
